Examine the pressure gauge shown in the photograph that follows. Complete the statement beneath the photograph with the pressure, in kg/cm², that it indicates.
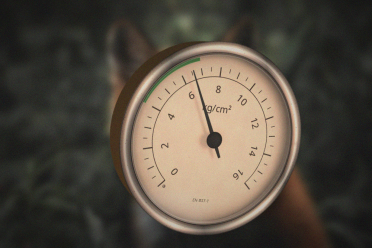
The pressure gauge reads 6.5 kg/cm²
